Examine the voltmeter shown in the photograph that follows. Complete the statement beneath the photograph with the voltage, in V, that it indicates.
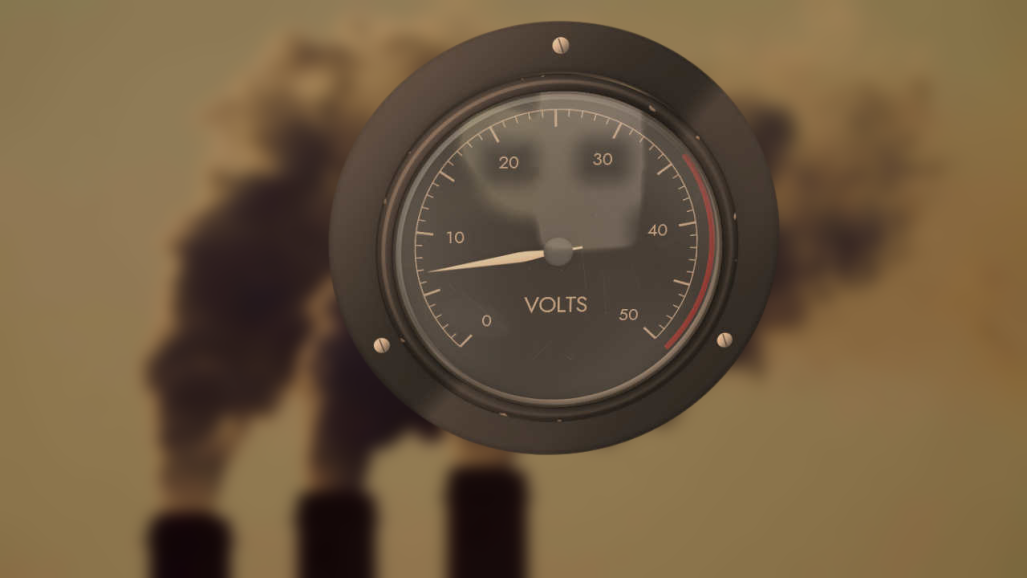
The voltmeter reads 7 V
